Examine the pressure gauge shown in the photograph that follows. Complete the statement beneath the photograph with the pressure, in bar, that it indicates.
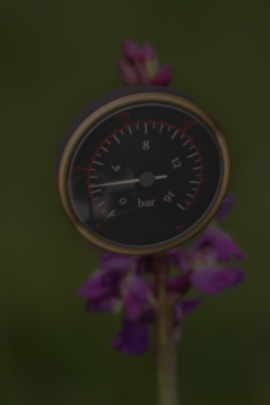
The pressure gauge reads 2.5 bar
